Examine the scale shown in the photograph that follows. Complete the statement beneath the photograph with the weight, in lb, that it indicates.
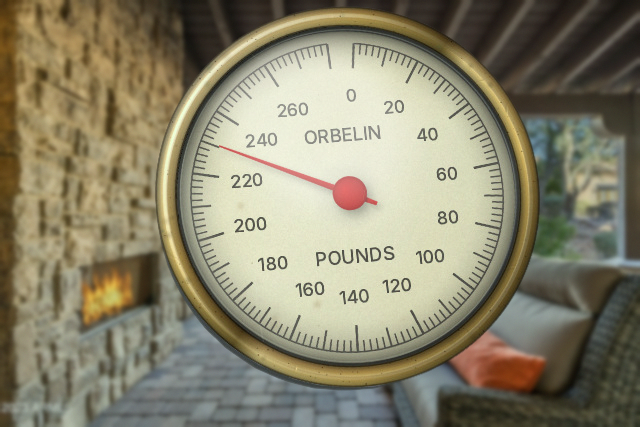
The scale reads 230 lb
